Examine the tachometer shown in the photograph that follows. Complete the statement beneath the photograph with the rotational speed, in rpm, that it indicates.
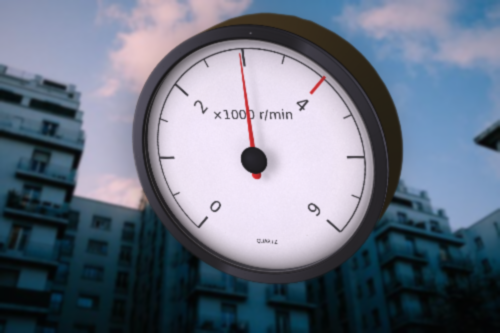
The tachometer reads 3000 rpm
